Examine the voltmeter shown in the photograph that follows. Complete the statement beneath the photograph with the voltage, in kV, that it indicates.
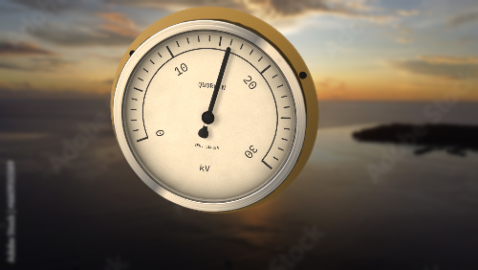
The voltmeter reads 16 kV
